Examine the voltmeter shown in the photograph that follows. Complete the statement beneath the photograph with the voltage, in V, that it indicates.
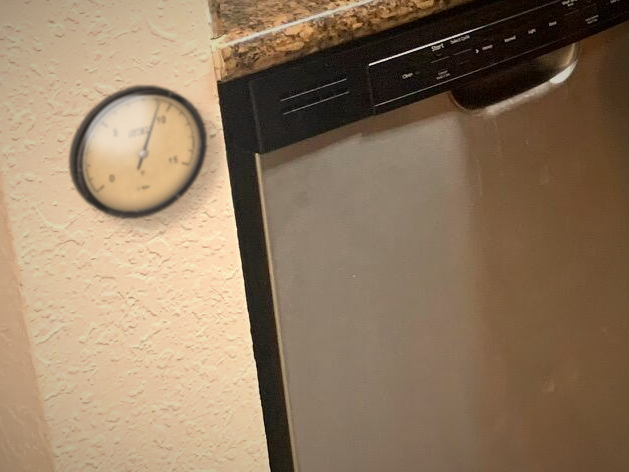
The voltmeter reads 9 V
